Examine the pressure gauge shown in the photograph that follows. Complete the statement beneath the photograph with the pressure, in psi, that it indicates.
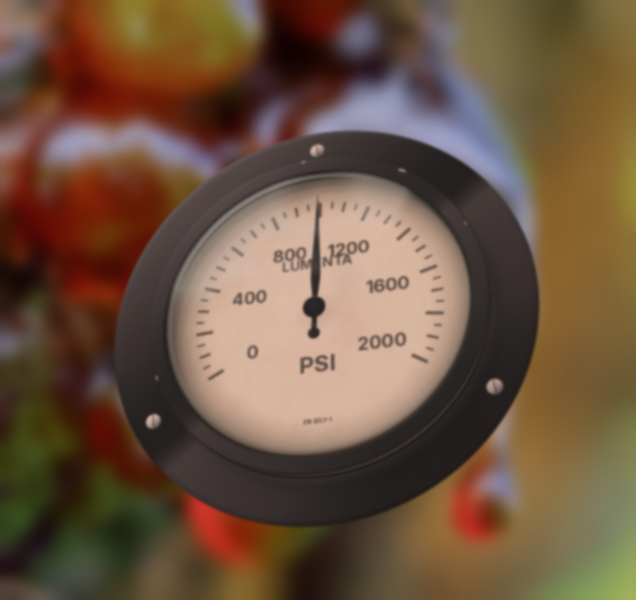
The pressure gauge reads 1000 psi
